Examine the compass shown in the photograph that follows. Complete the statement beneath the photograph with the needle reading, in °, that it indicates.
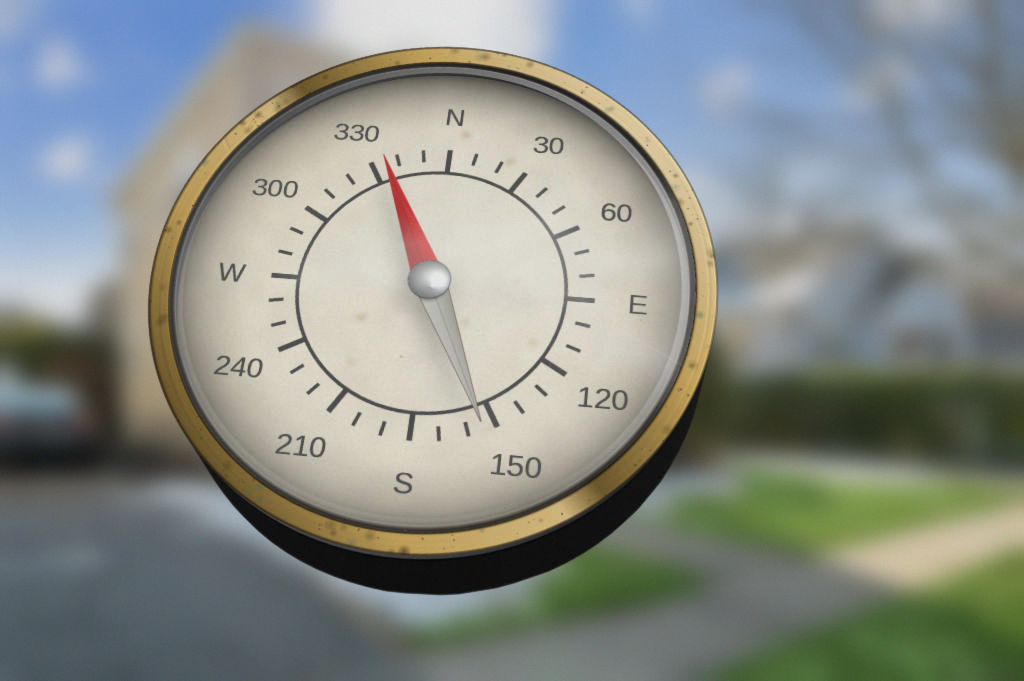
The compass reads 335 °
